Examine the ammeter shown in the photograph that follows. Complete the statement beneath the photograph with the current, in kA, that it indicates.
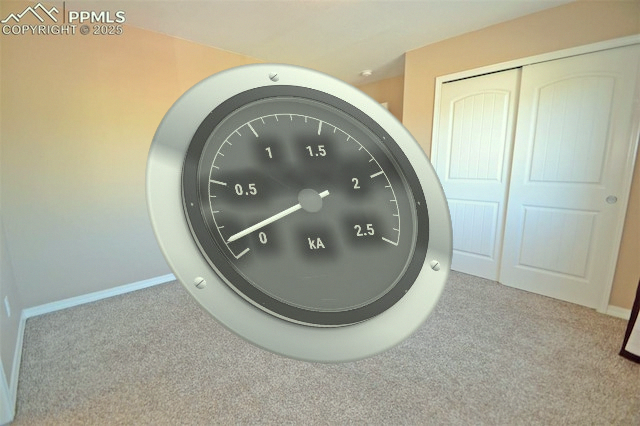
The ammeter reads 0.1 kA
